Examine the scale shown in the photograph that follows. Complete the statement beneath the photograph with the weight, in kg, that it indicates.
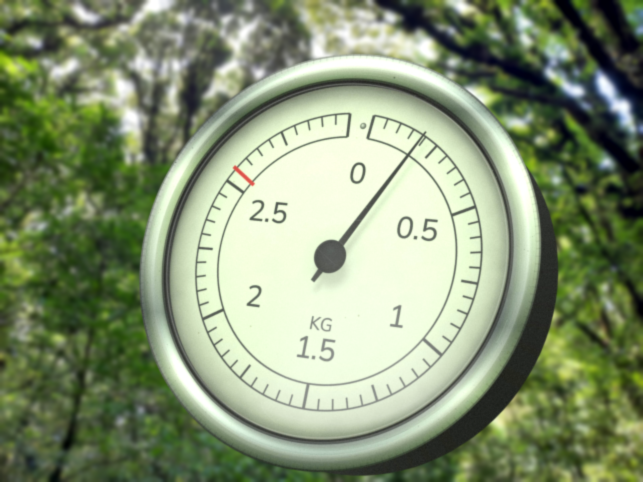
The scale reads 0.2 kg
